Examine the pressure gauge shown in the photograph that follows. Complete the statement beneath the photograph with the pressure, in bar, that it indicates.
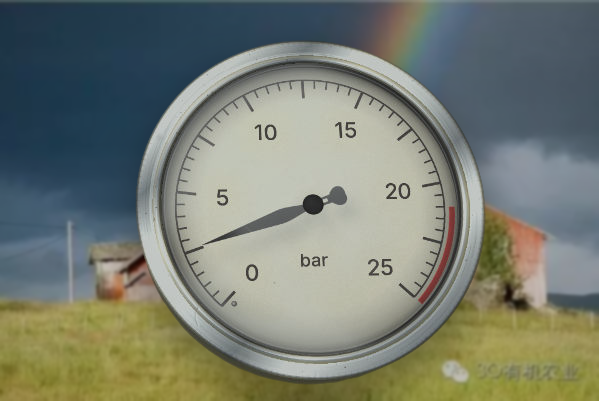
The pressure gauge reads 2.5 bar
